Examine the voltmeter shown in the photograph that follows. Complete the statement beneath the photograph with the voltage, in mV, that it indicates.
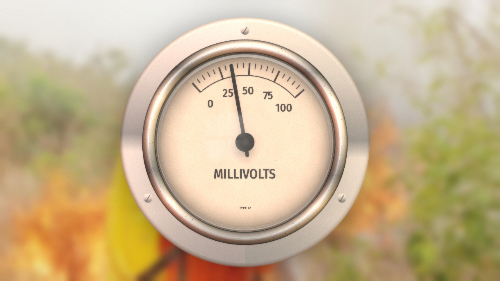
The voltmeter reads 35 mV
